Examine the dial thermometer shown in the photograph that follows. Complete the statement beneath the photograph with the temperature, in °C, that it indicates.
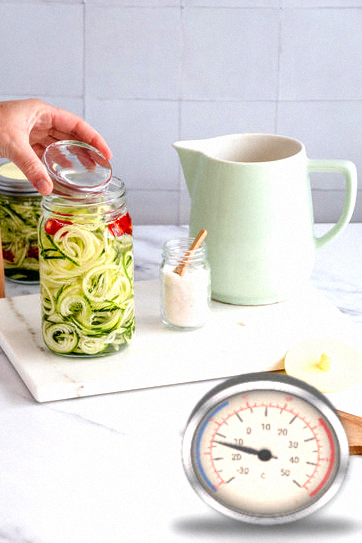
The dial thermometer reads -12.5 °C
